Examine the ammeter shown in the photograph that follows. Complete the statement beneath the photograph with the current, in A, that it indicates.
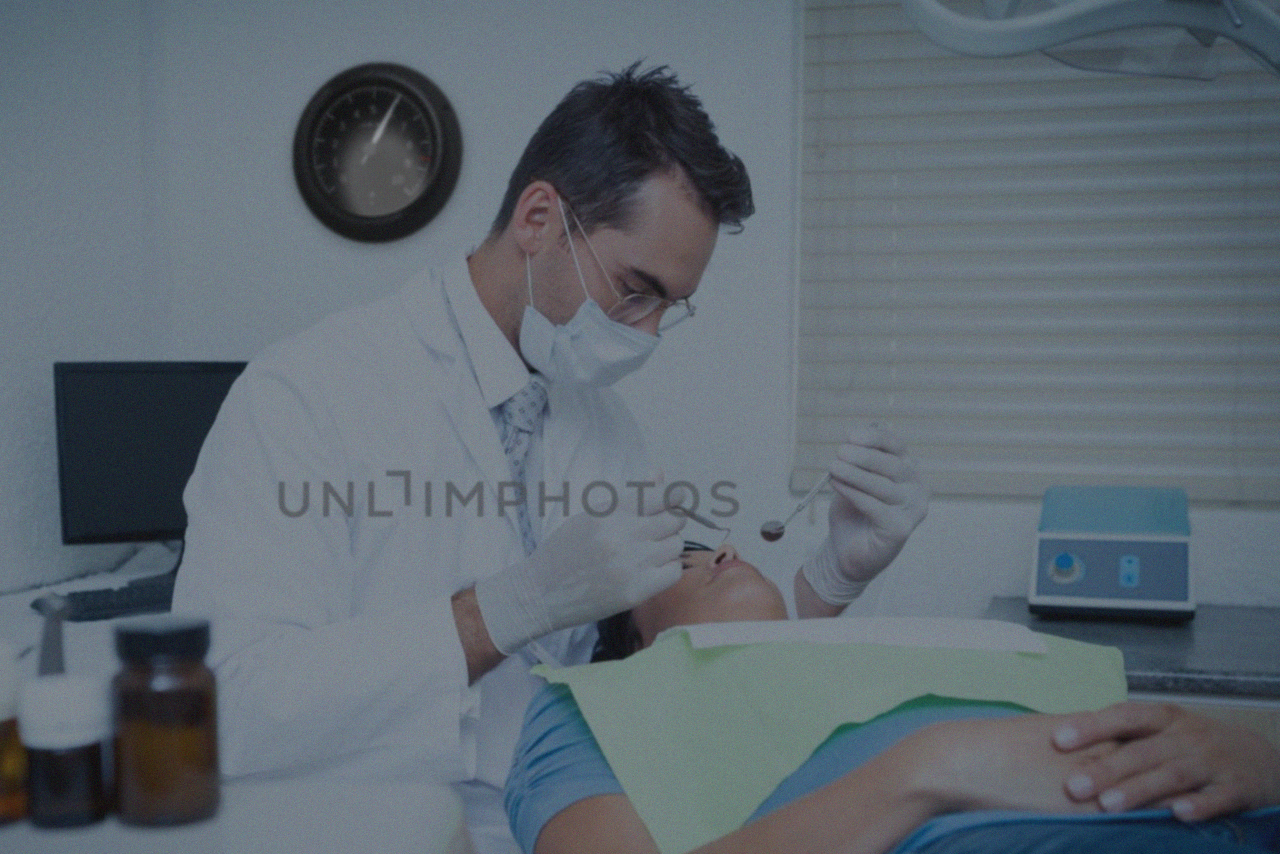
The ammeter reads 6 A
